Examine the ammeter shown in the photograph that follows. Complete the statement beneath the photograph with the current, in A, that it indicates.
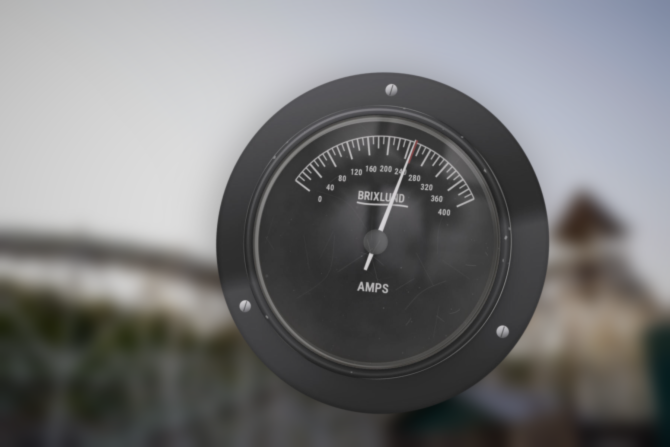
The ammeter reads 250 A
